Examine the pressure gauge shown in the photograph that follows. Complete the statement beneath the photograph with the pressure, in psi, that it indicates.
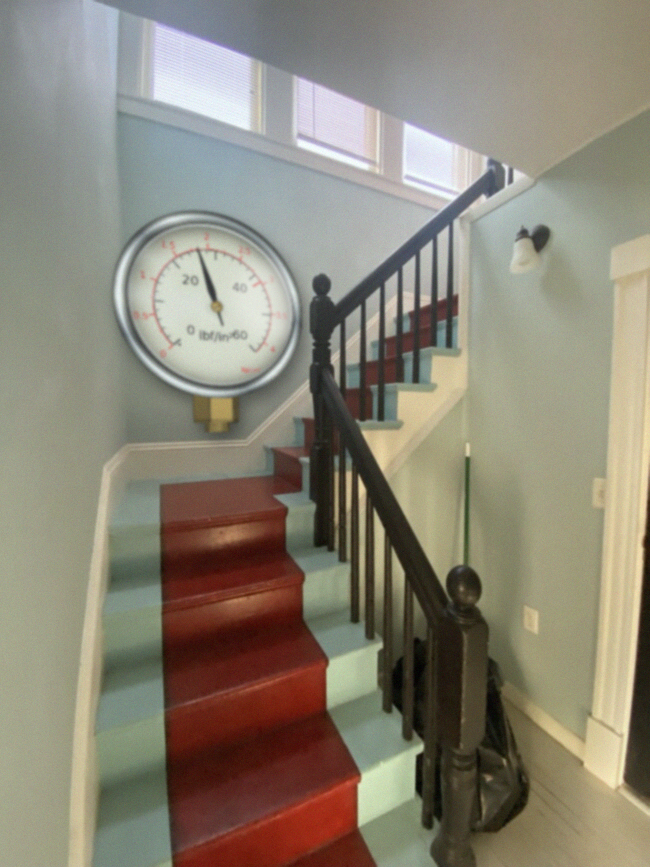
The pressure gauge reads 26 psi
